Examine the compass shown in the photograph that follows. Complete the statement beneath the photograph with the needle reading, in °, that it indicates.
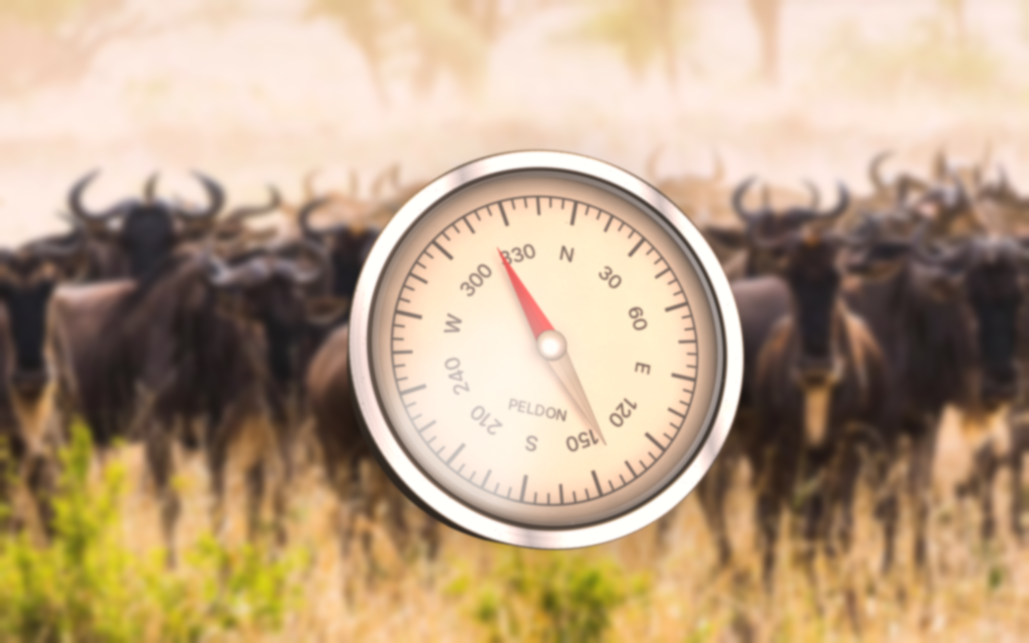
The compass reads 320 °
